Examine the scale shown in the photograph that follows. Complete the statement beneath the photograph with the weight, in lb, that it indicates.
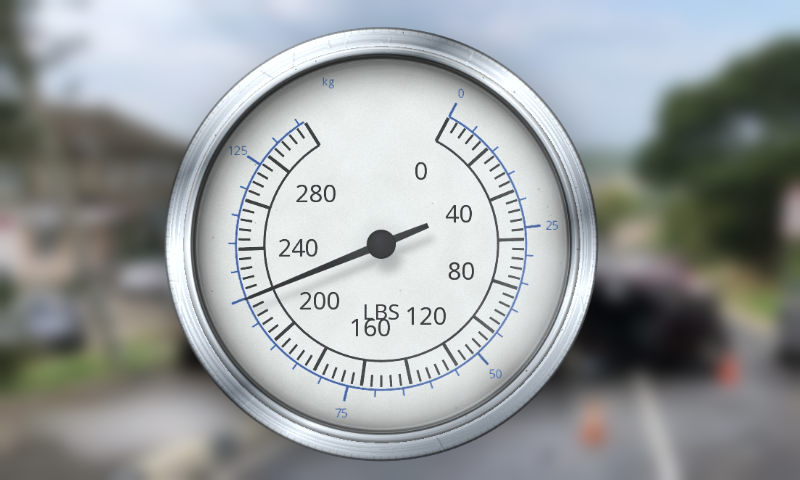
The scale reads 220 lb
